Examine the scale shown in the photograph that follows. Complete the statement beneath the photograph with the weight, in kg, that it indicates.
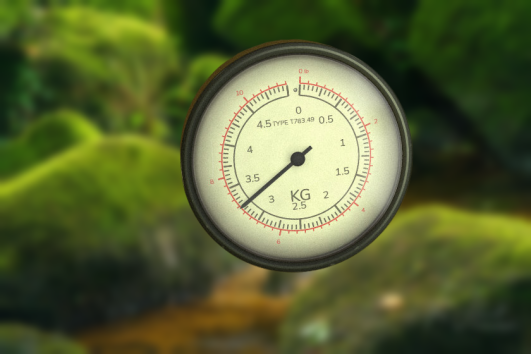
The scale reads 3.25 kg
